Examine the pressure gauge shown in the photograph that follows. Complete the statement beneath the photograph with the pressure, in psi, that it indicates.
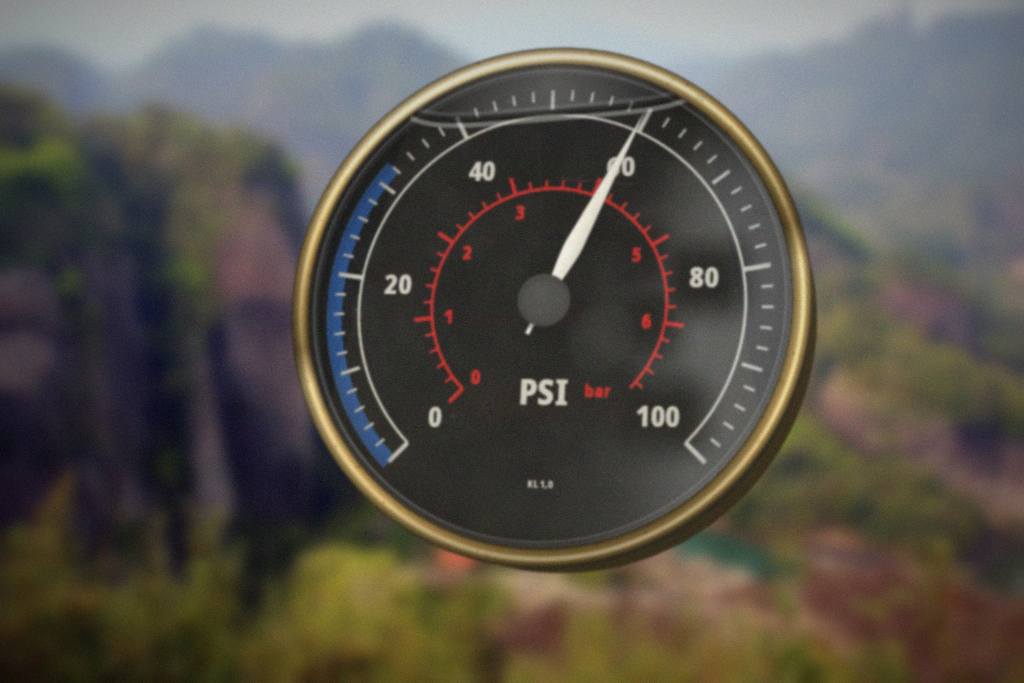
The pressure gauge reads 60 psi
